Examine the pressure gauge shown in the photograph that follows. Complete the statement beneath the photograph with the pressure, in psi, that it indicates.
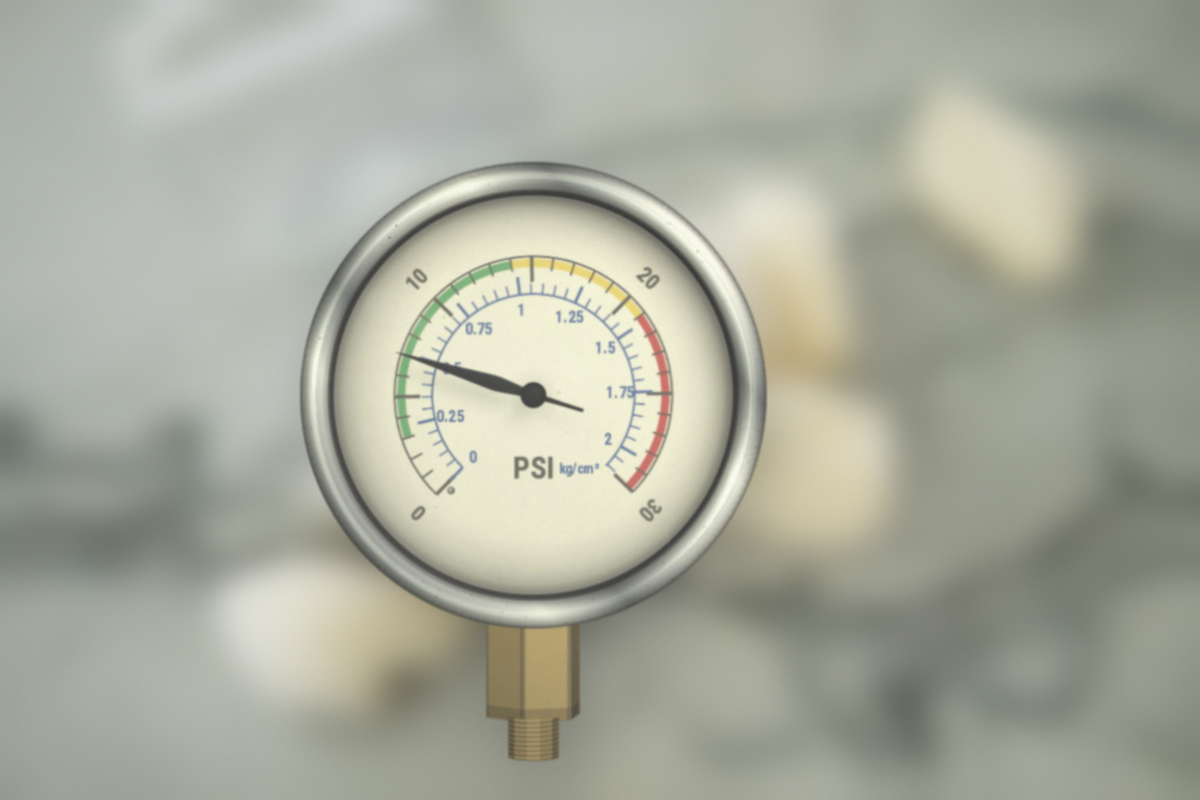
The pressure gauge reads 7 psi
